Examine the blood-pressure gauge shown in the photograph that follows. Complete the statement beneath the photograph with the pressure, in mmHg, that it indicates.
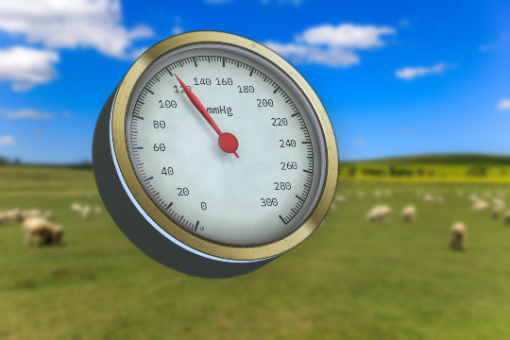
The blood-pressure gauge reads 120 mmHg
